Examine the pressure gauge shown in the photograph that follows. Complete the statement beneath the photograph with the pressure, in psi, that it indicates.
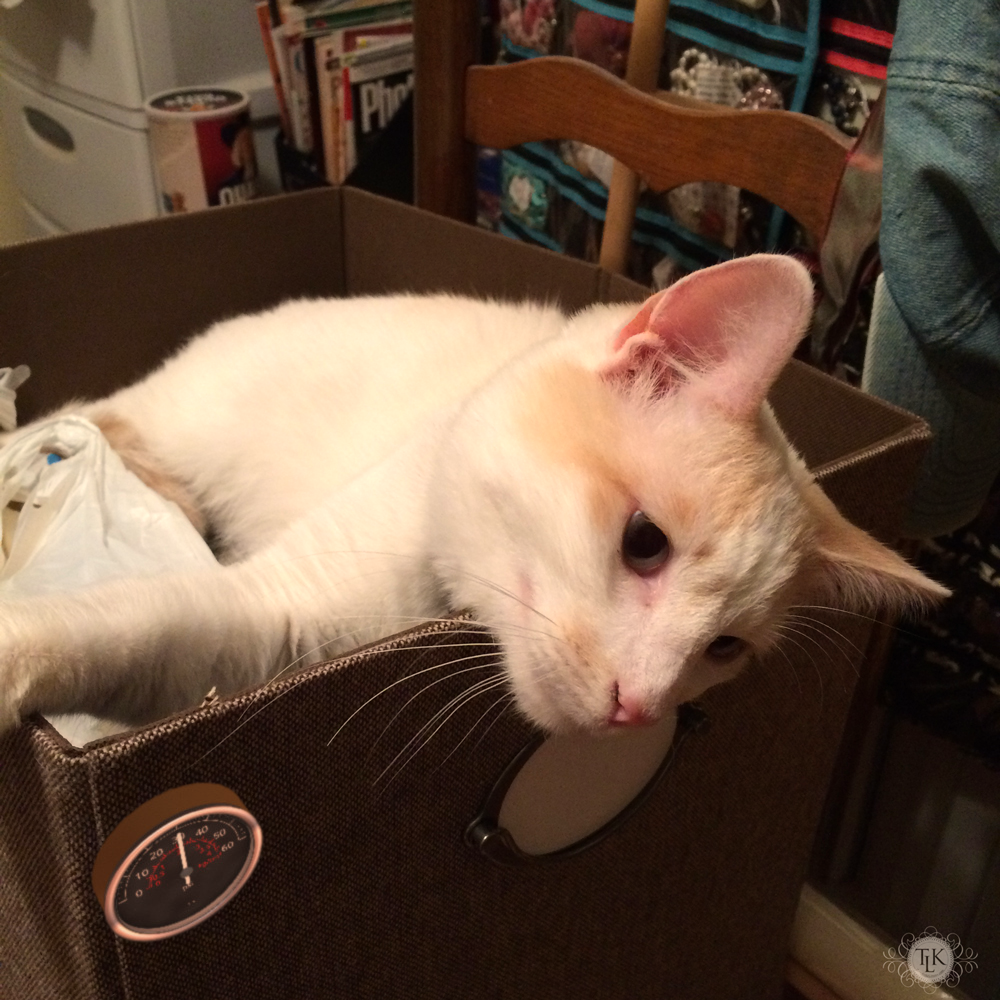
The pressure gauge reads 30 psi
